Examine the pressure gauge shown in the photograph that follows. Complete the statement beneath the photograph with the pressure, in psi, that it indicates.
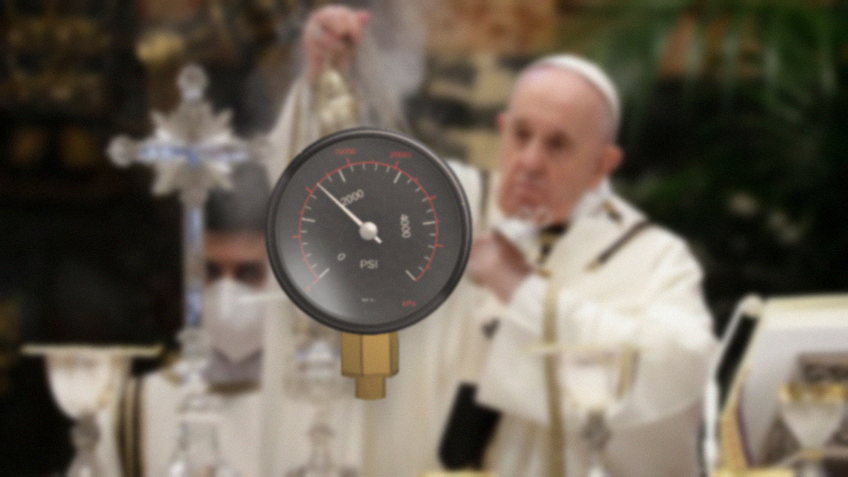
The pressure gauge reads 1600 psi
